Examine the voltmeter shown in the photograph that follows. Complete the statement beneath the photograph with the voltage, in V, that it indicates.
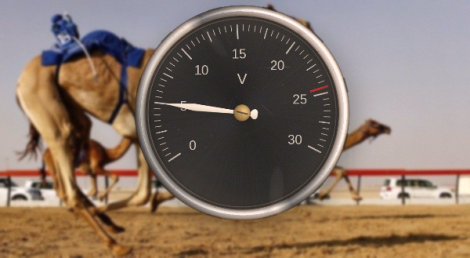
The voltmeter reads 5 V
